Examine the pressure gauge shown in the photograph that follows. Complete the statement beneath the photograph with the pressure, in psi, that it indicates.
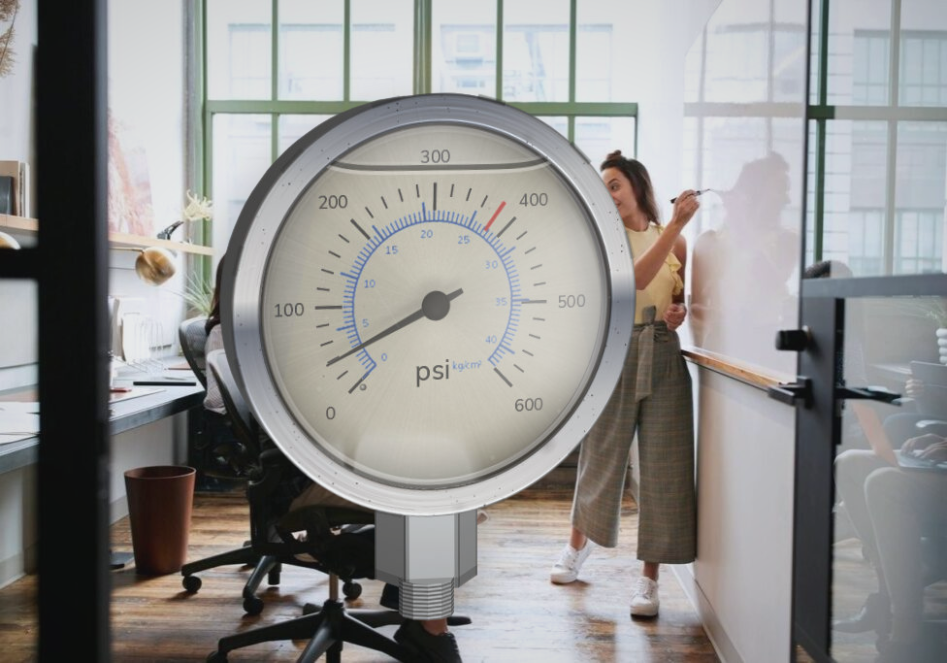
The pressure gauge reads 40 psi
